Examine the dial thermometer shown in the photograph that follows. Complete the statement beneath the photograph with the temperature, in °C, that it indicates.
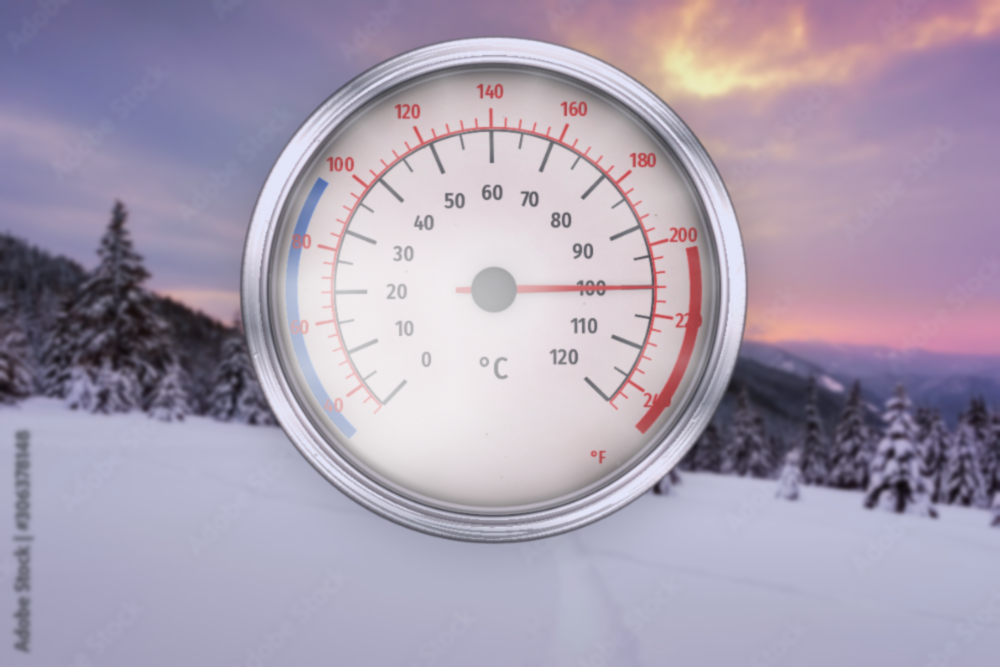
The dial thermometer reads 100 °C
